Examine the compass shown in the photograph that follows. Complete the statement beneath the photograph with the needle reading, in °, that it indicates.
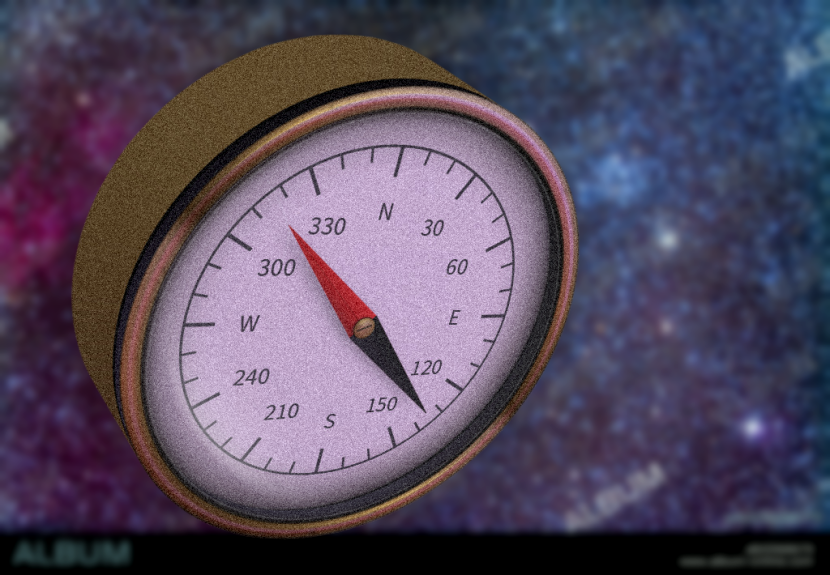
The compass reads 315 °
